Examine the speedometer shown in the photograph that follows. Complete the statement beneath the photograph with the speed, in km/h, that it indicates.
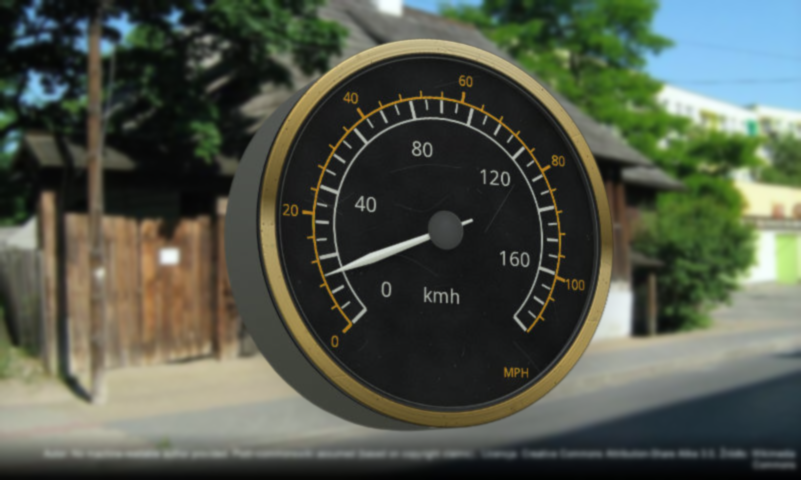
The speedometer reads 15 km/h
